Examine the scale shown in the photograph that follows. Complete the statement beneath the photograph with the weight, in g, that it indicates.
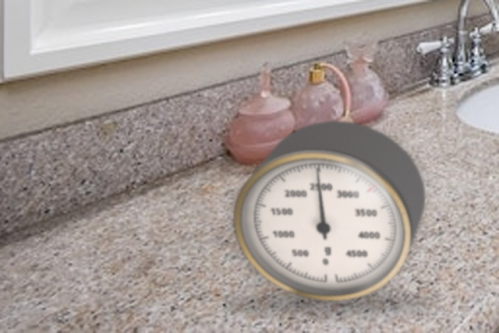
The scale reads 2500 g
